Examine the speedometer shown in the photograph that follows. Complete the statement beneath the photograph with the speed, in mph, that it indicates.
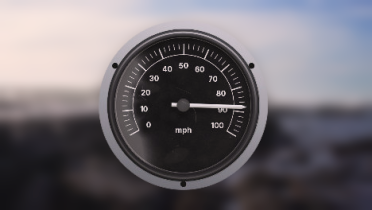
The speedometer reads 88 mph
